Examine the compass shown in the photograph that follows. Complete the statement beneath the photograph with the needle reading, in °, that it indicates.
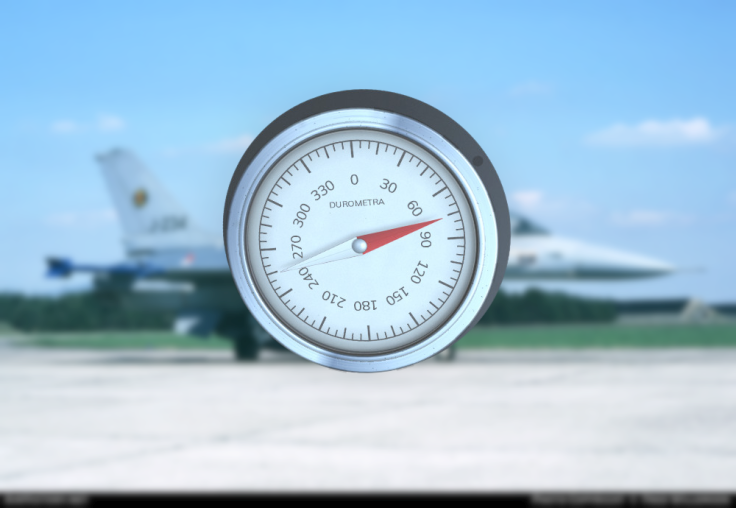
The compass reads 75 °
